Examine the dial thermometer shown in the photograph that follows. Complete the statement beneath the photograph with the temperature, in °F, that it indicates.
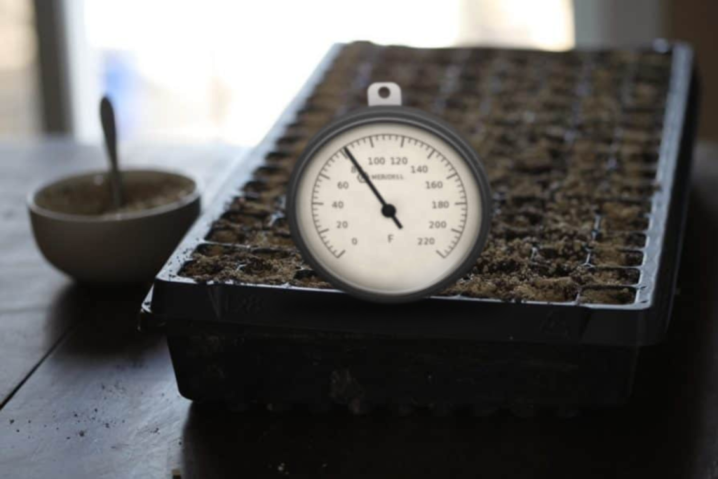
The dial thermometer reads 84 °F
